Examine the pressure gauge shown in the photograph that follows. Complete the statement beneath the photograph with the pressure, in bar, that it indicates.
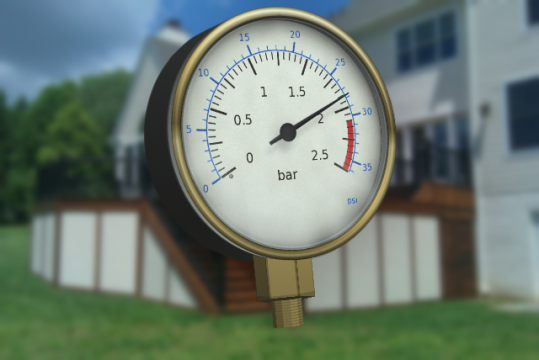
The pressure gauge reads 1.9 bar
